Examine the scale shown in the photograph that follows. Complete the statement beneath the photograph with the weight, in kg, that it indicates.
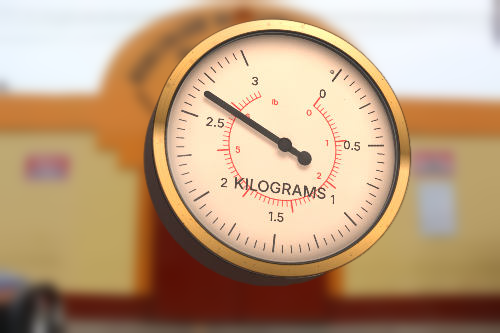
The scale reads 2.65 kg
